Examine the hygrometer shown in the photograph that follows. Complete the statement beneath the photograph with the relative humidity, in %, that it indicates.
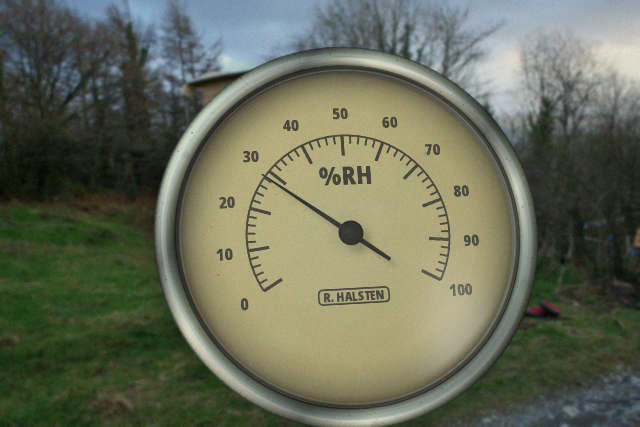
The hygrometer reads 28 %
